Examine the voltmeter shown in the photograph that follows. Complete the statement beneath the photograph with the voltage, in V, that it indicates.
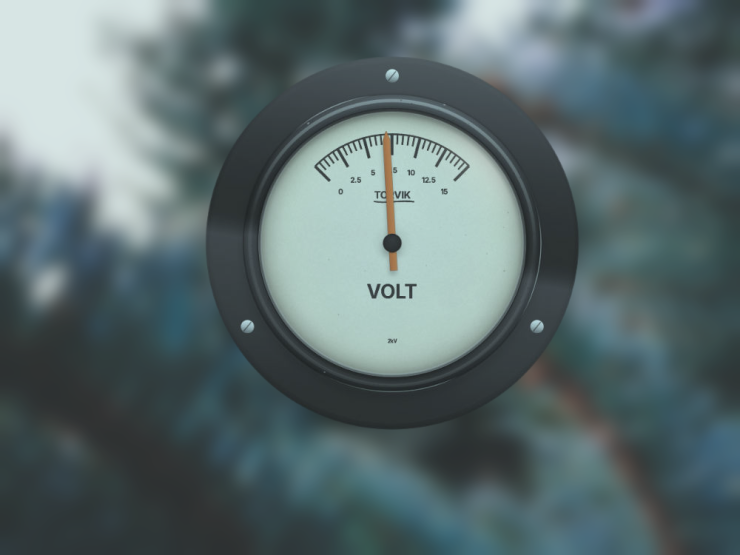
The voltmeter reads 7 V
